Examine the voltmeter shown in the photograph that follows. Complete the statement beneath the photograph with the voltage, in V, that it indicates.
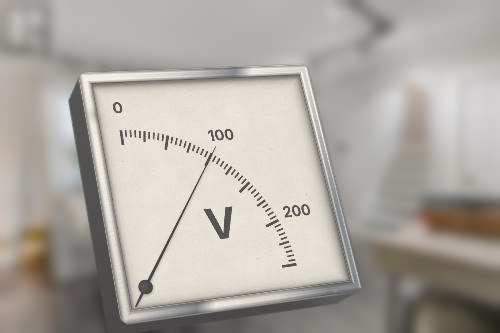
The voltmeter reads 100 V
